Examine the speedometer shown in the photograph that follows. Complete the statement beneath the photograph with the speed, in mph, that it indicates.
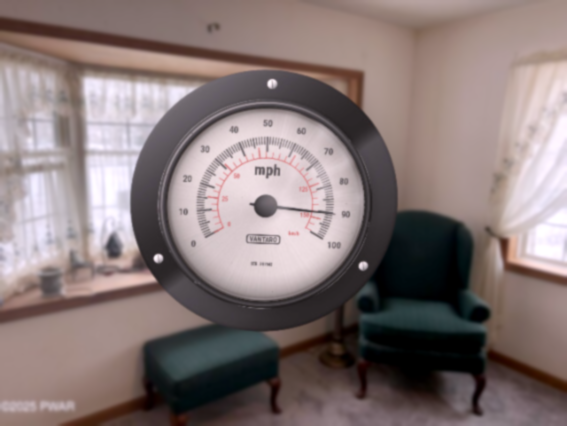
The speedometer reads 90 mph
